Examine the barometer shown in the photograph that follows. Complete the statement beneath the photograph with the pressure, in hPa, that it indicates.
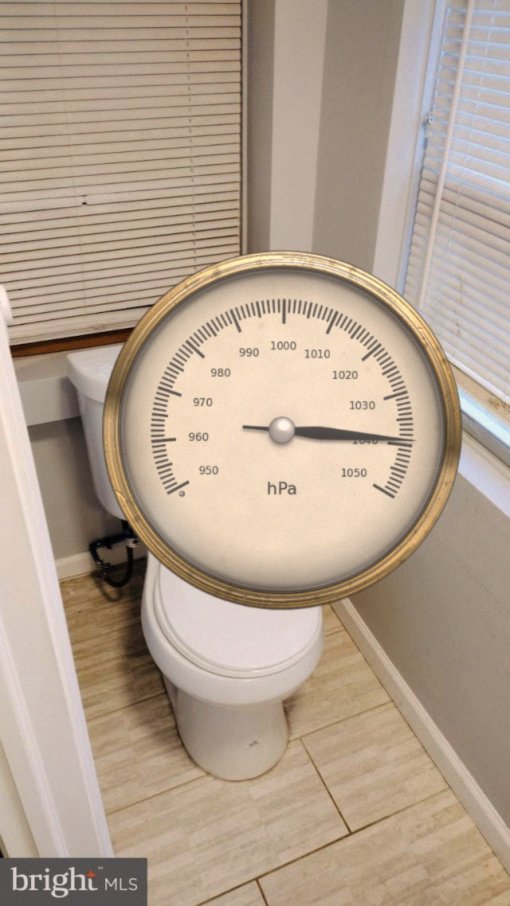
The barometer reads 1039 hPa
